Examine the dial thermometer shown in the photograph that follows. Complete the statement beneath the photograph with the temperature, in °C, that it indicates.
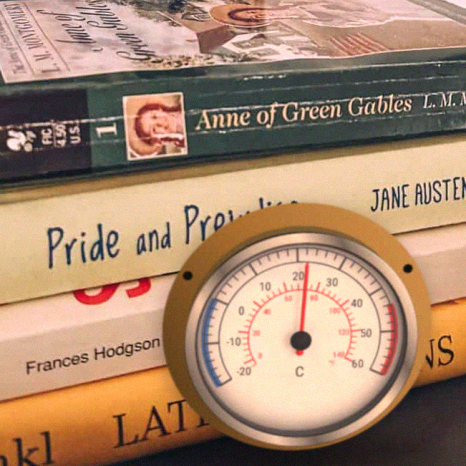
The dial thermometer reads 22 °C
